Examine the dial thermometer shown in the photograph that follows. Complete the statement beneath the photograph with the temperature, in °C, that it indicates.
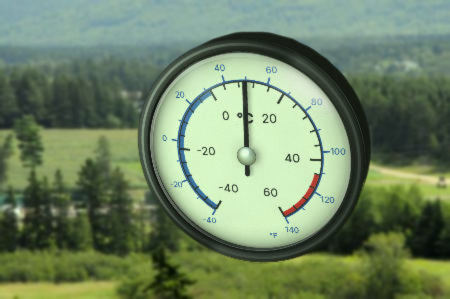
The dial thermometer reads 10 °C
